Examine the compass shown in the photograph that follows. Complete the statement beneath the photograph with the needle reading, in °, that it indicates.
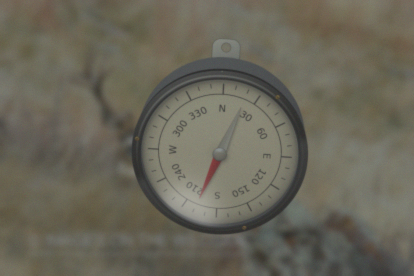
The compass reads 200 °
